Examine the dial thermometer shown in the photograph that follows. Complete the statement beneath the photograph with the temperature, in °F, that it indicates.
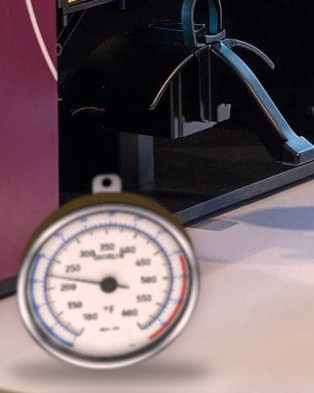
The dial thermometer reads 225 °F
